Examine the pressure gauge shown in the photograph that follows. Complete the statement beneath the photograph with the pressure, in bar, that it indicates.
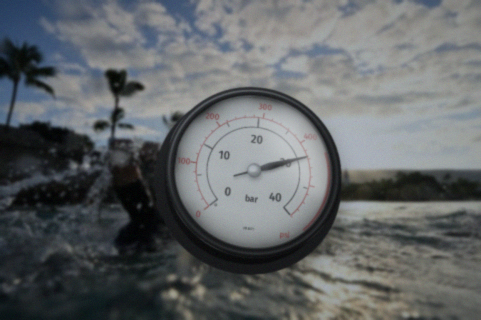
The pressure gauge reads 30 bar
